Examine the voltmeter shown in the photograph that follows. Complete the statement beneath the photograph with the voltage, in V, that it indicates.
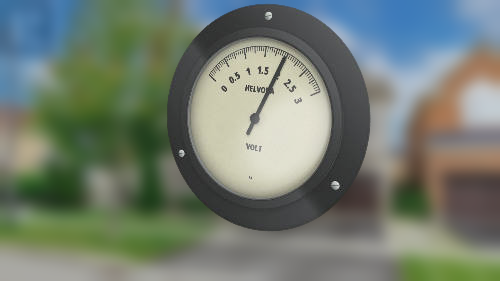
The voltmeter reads 2 V
